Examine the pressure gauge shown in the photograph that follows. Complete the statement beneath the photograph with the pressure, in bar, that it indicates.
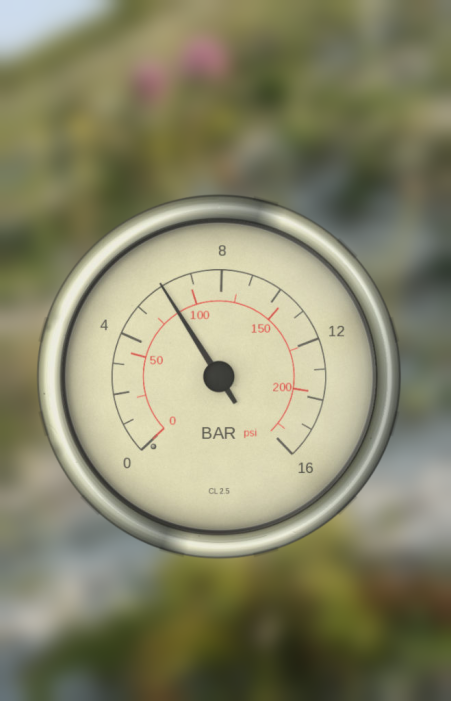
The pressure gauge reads 6 bar
